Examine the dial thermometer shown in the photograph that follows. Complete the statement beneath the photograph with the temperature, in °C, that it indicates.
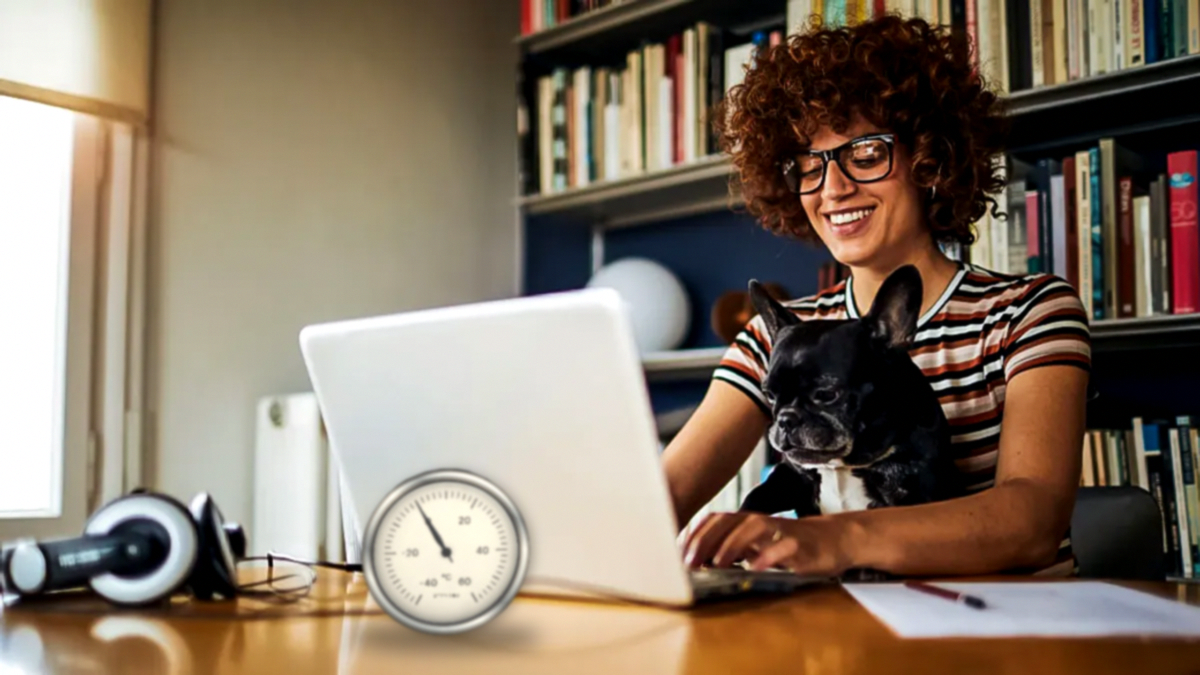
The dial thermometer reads 0 °C
